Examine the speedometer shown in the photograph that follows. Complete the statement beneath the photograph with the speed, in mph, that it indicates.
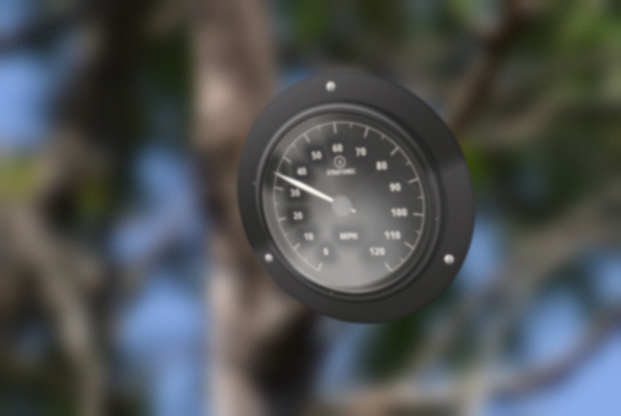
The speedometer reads 35 mph
